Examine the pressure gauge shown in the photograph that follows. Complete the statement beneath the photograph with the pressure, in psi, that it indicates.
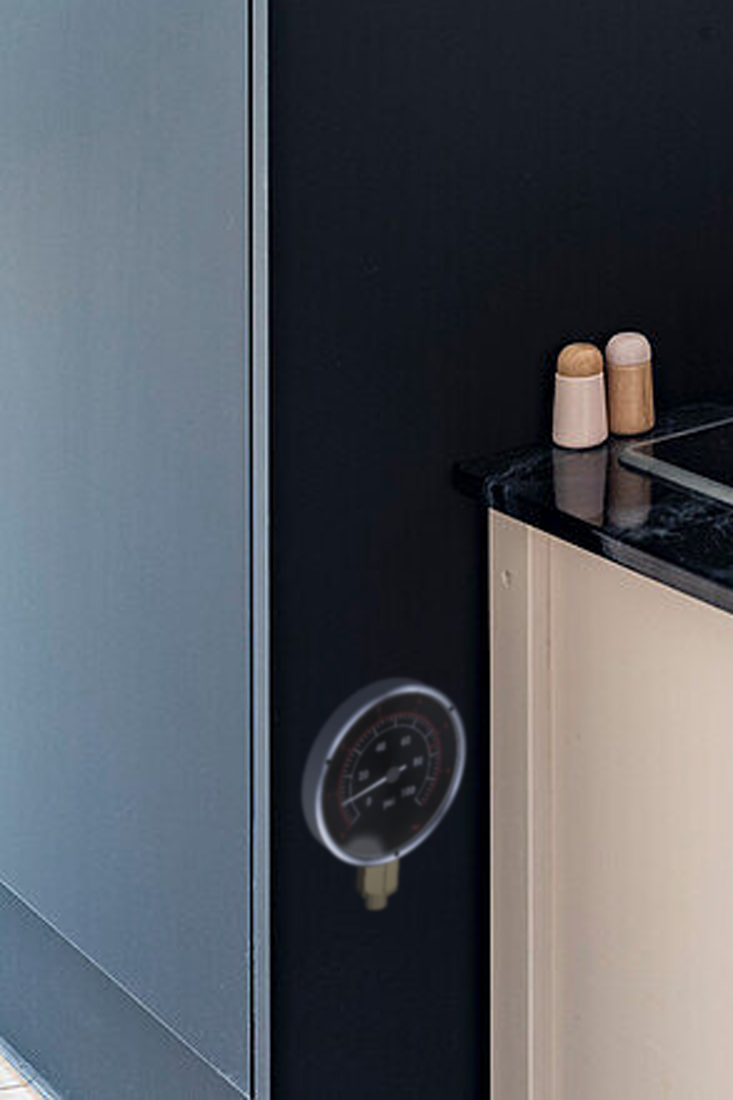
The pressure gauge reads 10 psi
